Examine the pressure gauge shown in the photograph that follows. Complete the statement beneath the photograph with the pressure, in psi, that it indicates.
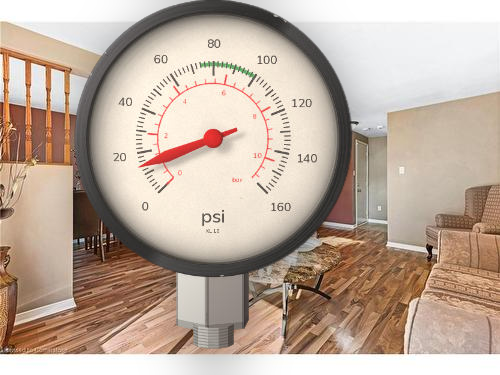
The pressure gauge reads 14 psi
